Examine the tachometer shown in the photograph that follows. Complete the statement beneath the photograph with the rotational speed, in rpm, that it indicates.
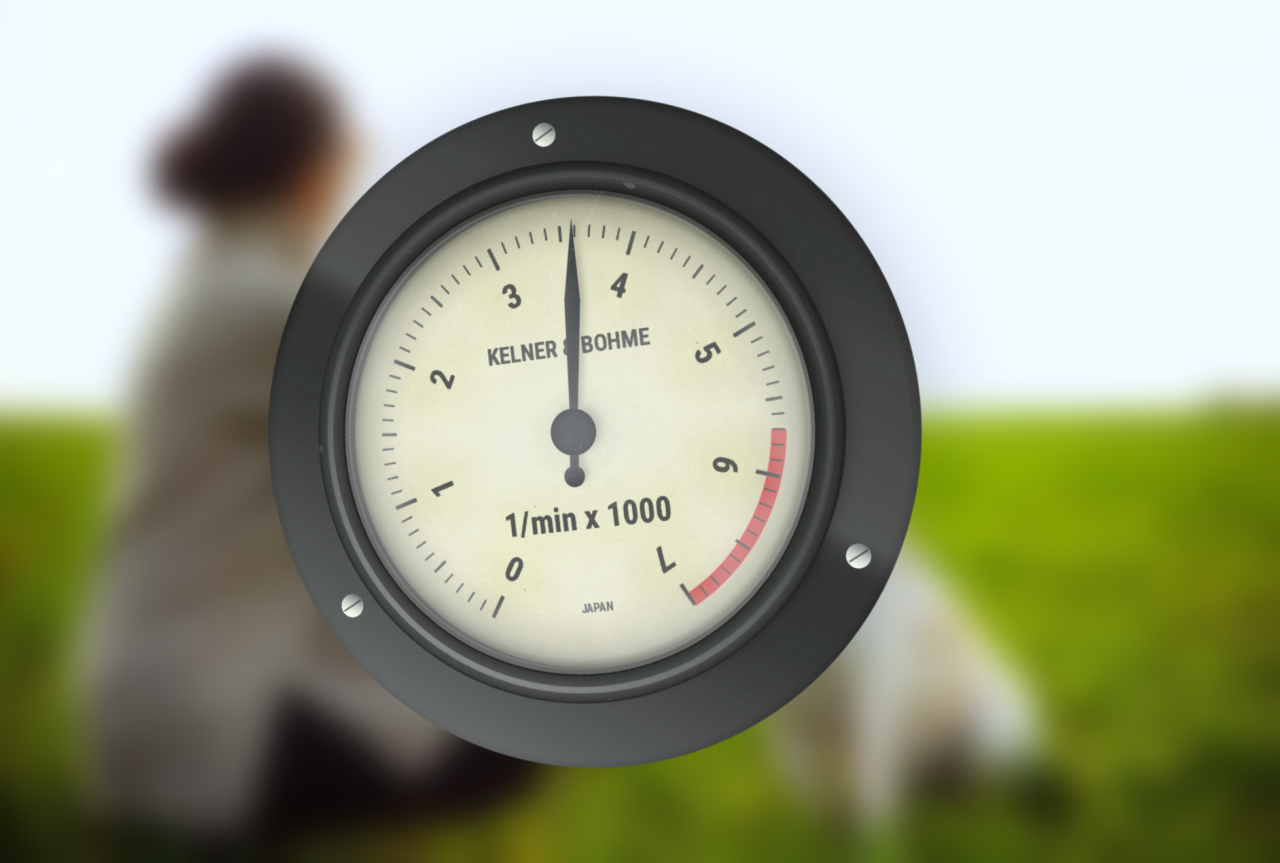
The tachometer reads 3600 rpm
